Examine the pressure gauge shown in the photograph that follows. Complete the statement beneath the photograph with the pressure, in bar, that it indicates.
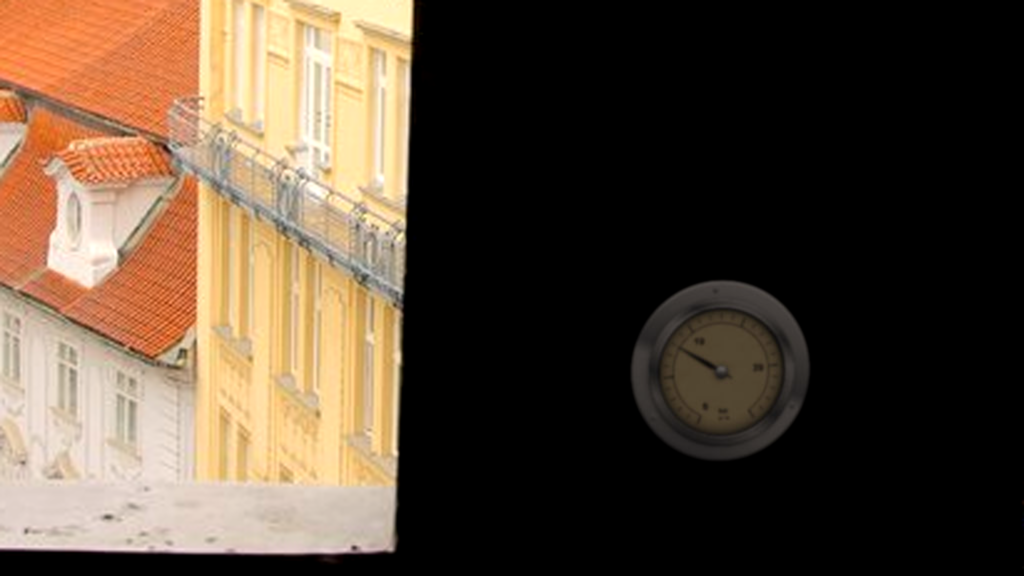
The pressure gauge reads 8 bar
